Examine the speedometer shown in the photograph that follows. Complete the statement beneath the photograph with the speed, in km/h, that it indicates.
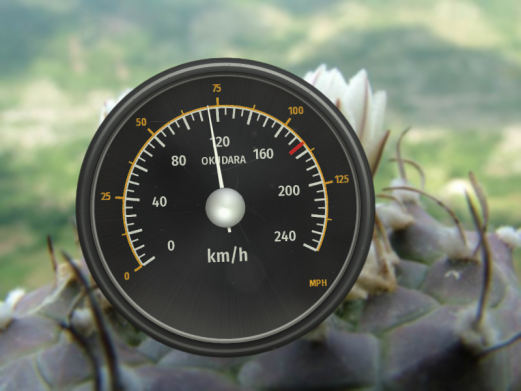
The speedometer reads 115 km/h
